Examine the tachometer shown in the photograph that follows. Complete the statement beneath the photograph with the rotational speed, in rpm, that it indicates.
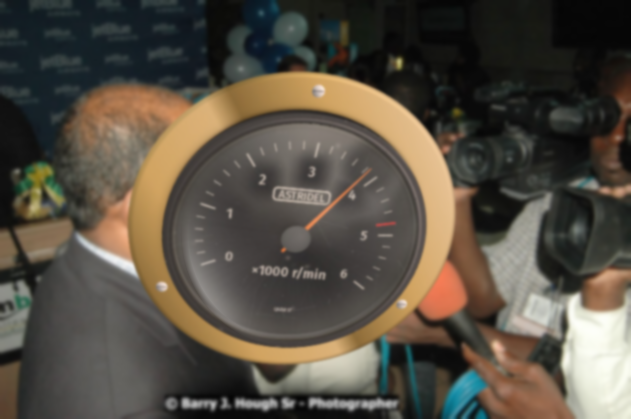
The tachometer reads 3800 rpm
